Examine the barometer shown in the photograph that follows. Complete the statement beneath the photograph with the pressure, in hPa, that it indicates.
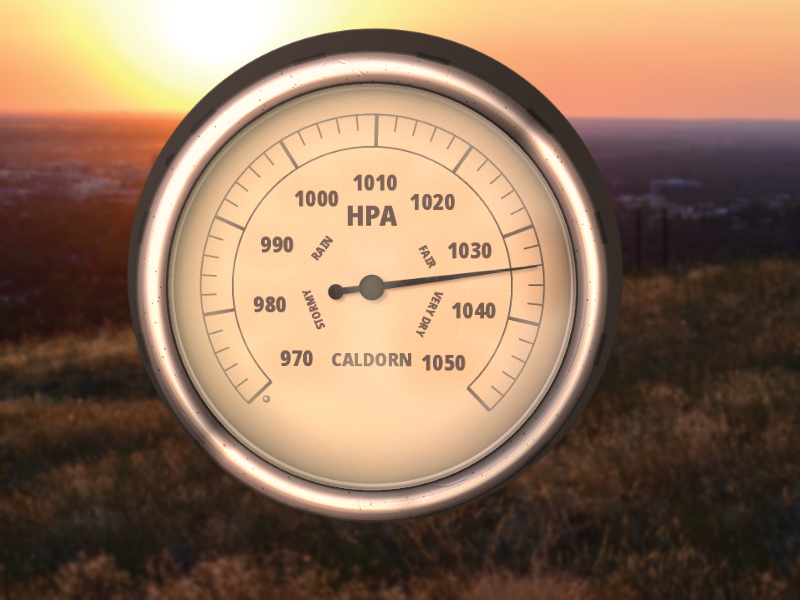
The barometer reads 1034 hPa
